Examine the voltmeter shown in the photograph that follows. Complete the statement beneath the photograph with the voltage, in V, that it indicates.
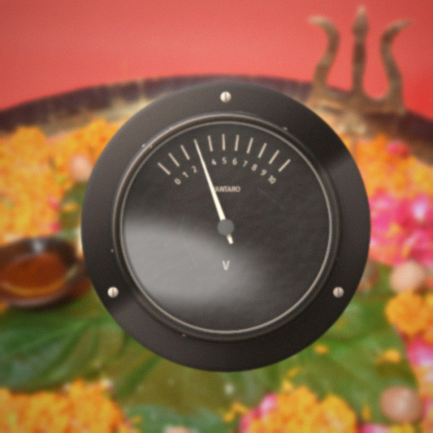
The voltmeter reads 3 V
